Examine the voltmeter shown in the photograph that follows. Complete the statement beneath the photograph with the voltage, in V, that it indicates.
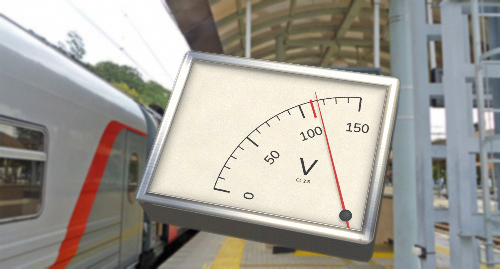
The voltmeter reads 115 V
